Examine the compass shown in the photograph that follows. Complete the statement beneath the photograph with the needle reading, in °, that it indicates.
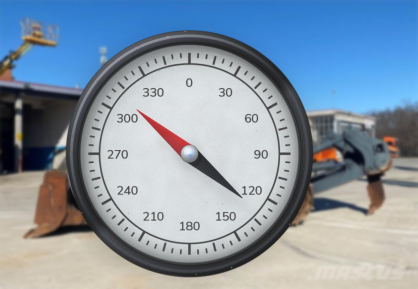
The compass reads 310 °
